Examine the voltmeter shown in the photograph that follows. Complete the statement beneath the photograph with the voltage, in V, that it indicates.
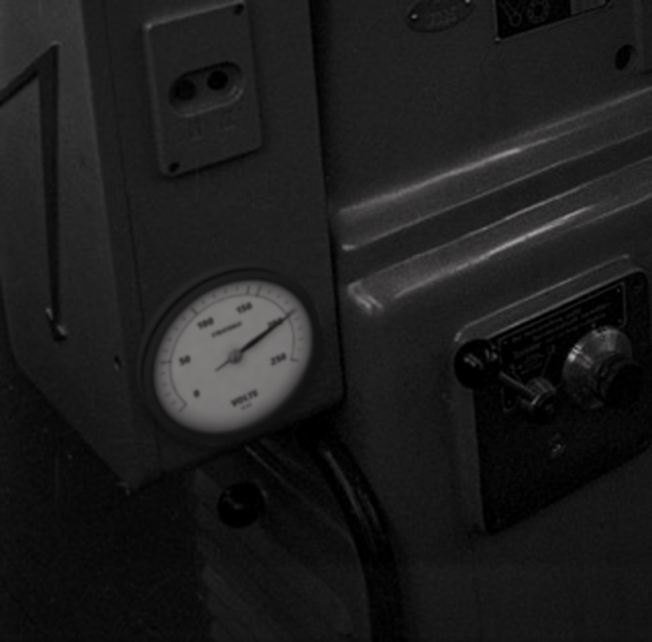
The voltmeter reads 200 V
